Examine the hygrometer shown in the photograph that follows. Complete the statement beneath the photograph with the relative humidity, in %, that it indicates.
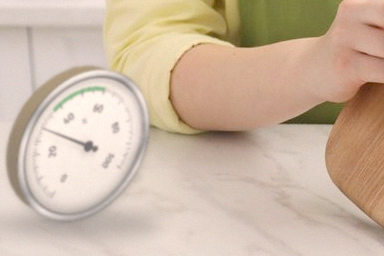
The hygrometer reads 30 %
